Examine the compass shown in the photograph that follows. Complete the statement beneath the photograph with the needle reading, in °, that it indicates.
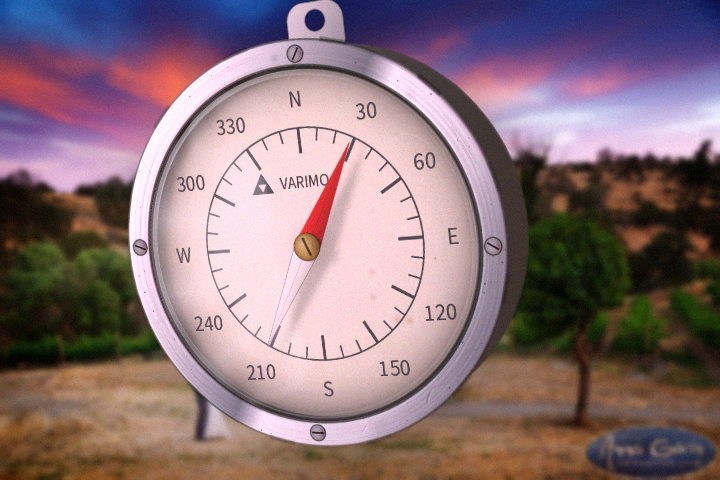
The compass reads 30 °
